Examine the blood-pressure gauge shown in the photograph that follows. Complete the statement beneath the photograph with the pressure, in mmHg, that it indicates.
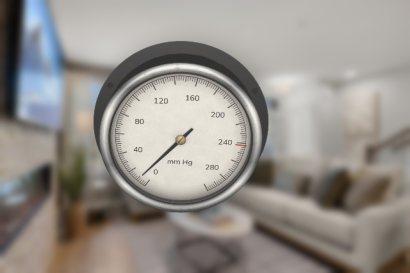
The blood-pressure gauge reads 10 mmHg
